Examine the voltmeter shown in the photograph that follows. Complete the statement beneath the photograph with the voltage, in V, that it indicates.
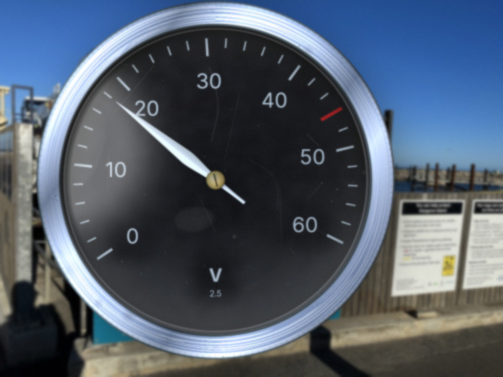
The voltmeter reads 18 V
